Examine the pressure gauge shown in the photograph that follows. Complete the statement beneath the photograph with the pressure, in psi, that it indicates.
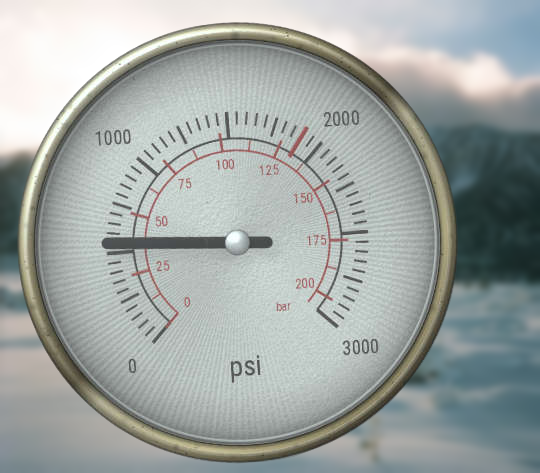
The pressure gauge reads 550 psi
